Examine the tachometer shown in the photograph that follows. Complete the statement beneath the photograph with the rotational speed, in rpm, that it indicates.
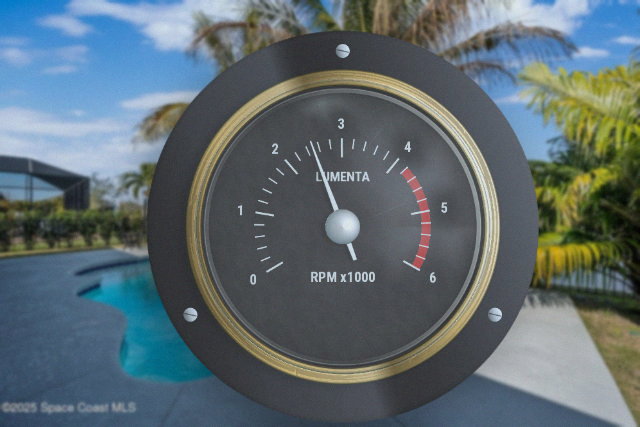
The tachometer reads 2500 rpm
